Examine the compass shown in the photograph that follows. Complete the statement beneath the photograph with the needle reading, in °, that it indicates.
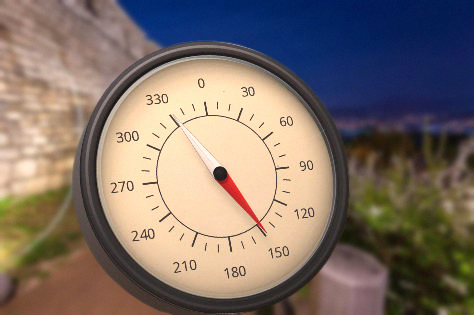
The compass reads 150 °
